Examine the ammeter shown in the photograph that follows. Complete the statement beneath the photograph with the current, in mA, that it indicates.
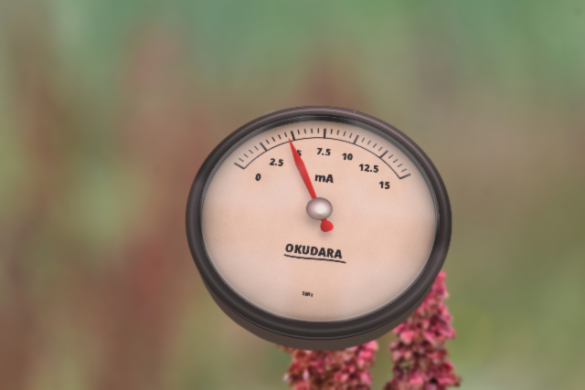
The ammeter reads 4.5 mA
